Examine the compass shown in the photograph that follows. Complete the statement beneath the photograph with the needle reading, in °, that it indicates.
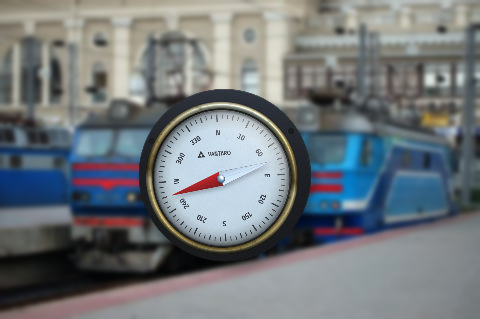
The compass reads 255 °
